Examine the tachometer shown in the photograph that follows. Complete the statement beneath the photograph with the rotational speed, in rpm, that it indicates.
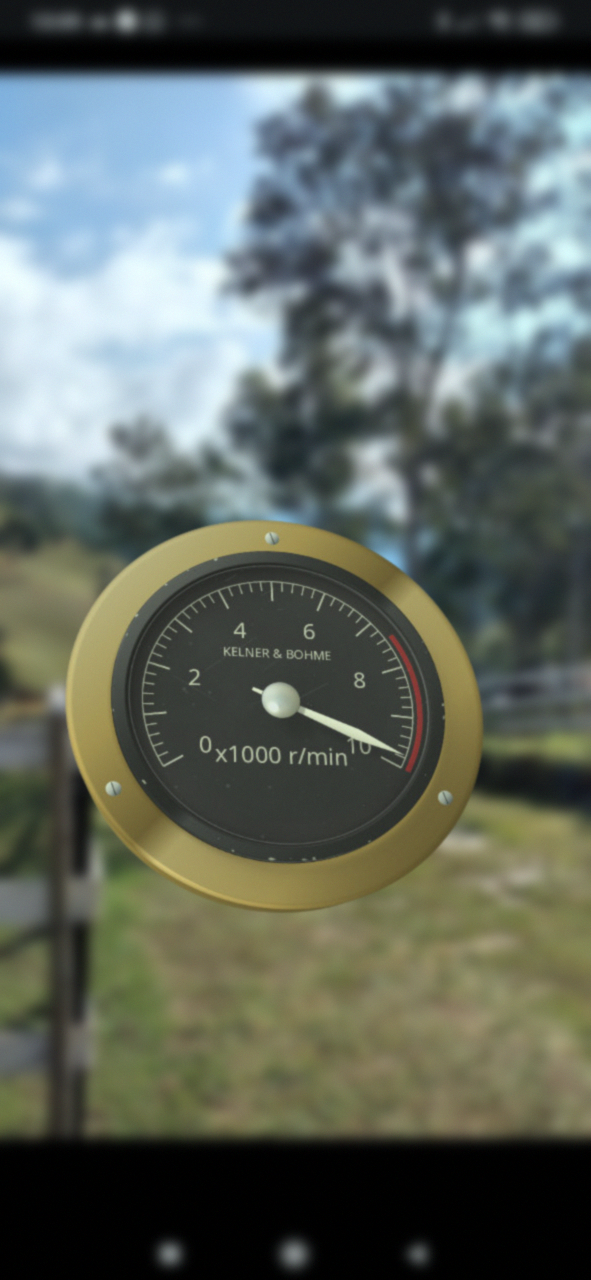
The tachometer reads 9800 rpm
